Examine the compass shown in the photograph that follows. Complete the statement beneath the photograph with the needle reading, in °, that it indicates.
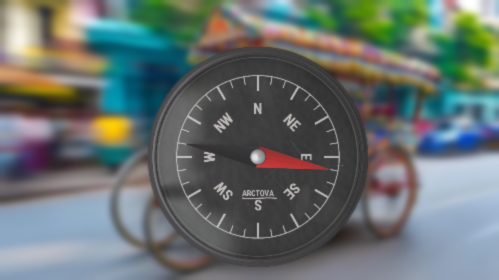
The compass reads 100 °
